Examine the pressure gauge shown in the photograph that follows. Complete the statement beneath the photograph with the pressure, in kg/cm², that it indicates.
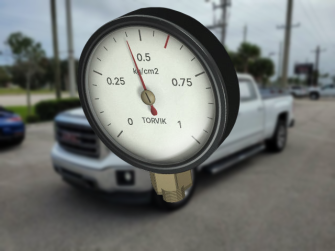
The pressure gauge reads 0.45 kg/cm²
